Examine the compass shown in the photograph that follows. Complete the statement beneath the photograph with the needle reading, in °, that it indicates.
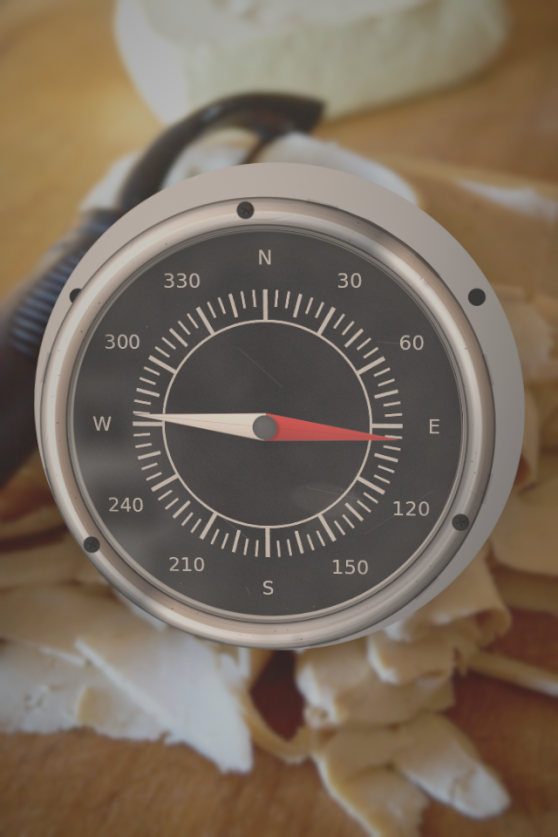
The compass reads 95 °
